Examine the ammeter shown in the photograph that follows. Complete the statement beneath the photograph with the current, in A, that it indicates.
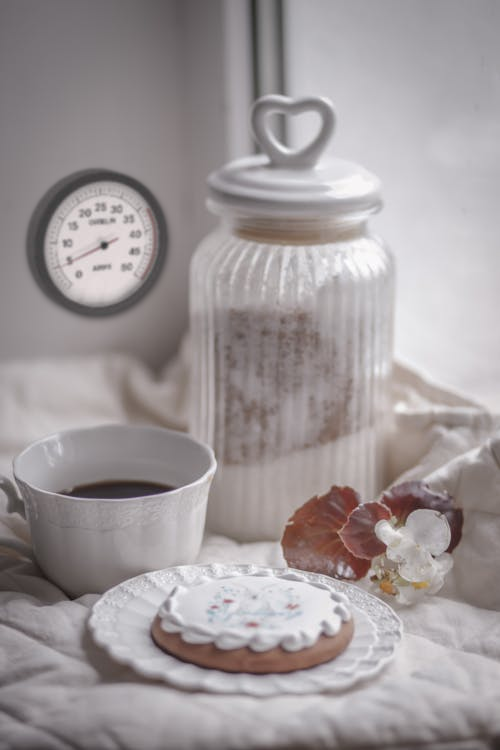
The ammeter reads 5 A
